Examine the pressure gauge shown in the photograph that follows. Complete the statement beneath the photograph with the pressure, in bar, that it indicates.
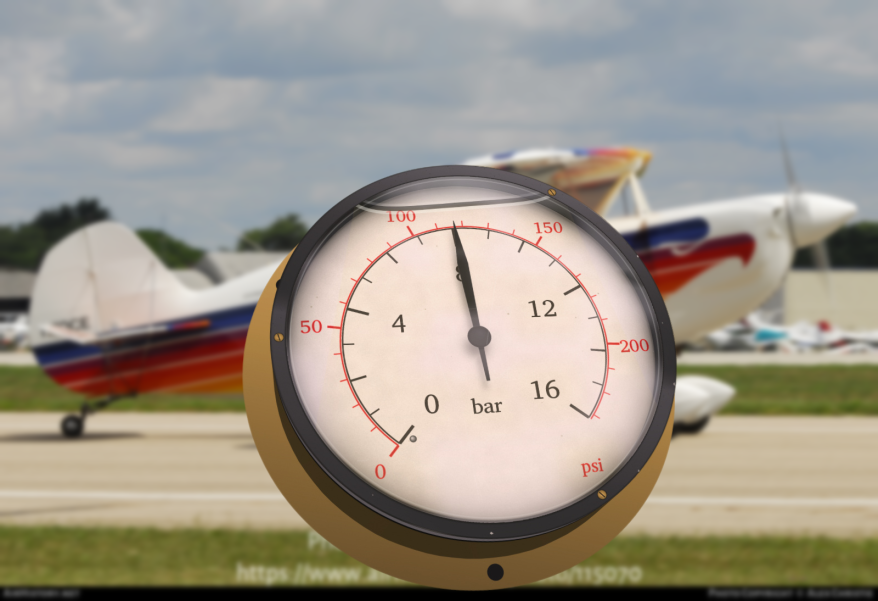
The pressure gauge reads 8 bar
